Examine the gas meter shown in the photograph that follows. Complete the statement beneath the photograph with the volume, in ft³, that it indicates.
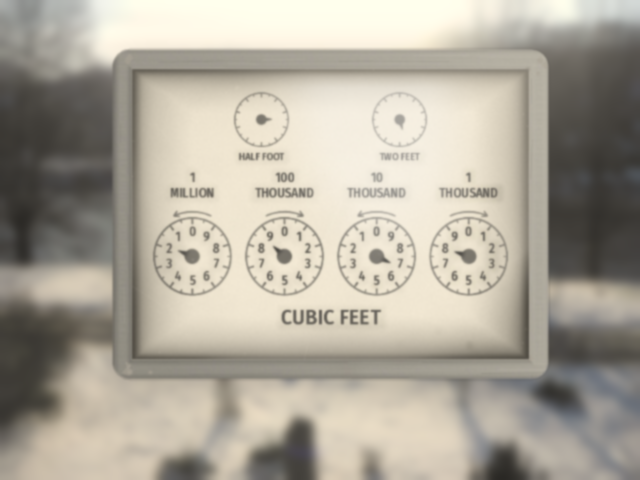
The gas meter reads 186800 ft³
